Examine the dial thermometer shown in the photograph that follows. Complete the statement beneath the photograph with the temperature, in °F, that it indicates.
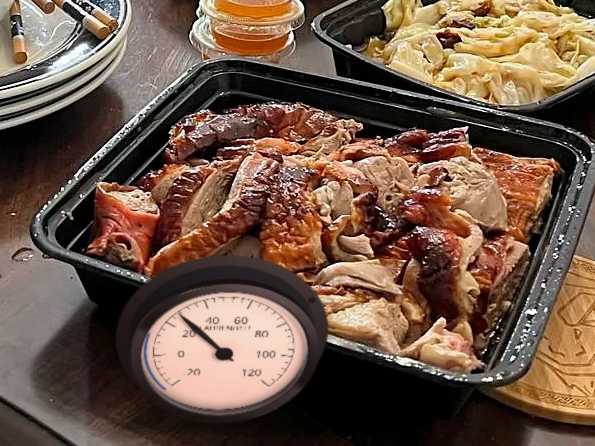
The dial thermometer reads 28 °F
